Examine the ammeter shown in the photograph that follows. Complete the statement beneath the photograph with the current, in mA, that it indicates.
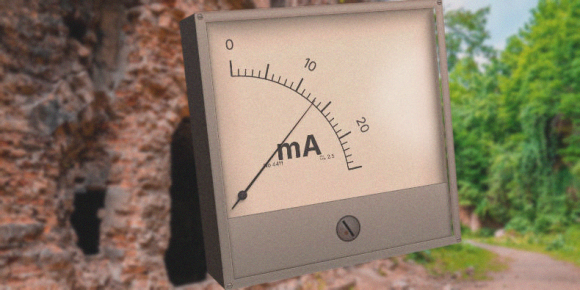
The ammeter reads 13 mA
